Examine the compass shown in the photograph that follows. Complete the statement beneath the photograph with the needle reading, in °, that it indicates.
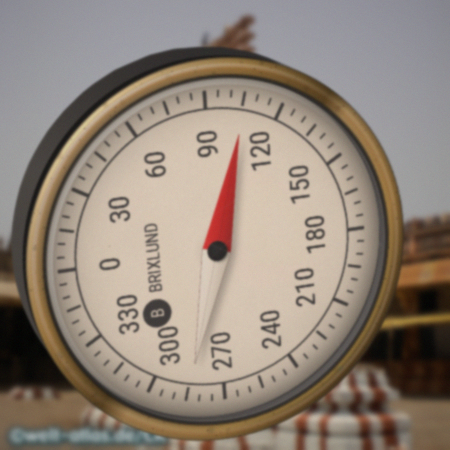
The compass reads 105 °
